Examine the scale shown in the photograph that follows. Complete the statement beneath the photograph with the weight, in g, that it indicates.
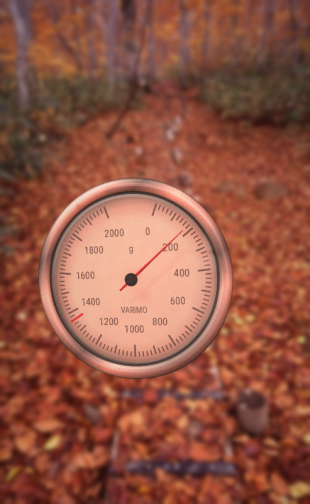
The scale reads 180 g
